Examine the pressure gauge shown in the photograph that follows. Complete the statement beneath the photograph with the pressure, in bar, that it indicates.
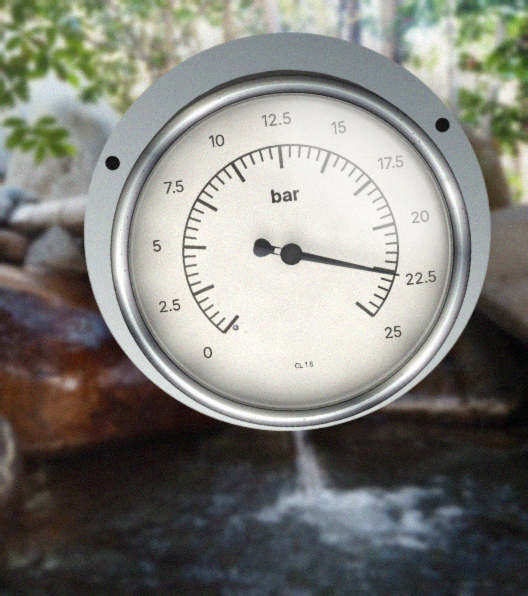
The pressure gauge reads 22.5 bar
